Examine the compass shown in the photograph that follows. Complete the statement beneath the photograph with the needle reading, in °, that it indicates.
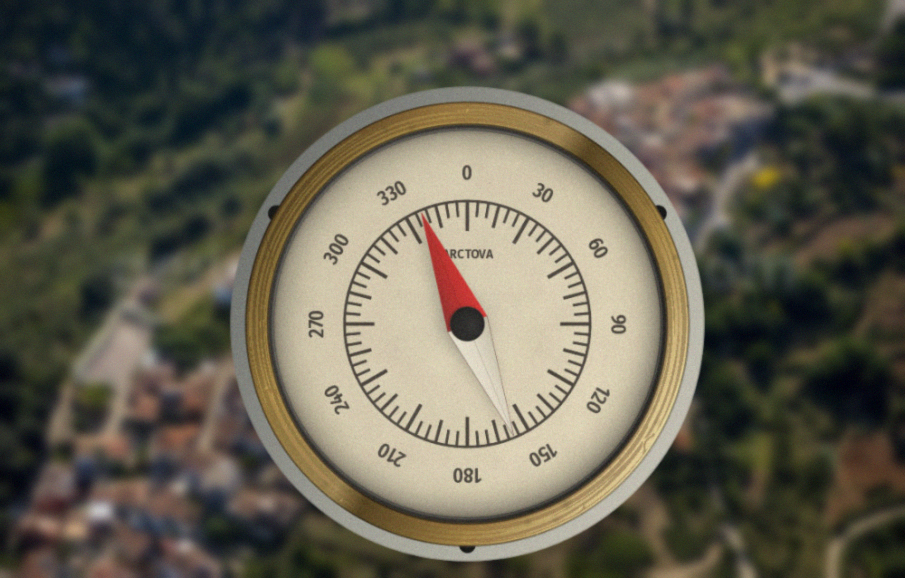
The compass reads 337.5 °
